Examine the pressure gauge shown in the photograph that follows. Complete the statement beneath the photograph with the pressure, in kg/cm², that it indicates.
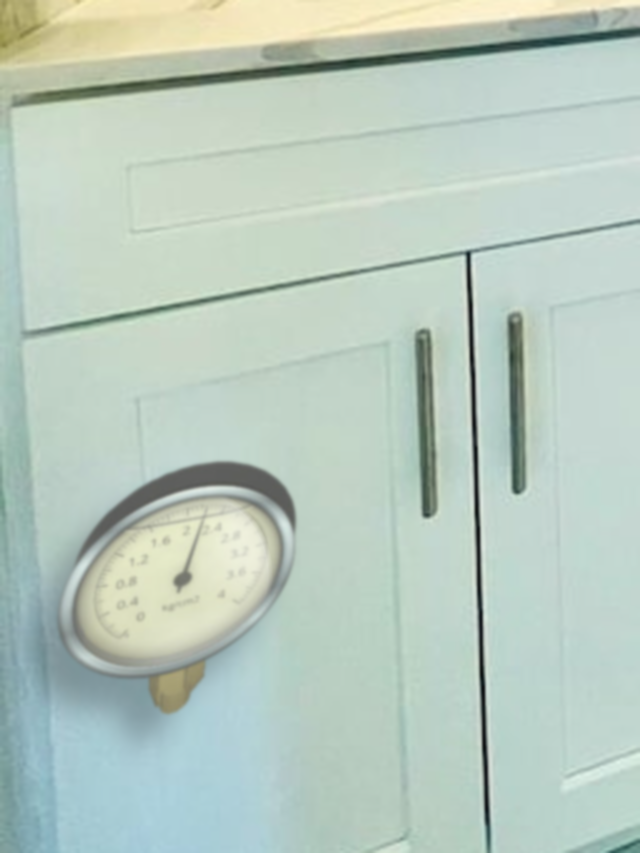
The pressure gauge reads 2.2 kg/cm²
